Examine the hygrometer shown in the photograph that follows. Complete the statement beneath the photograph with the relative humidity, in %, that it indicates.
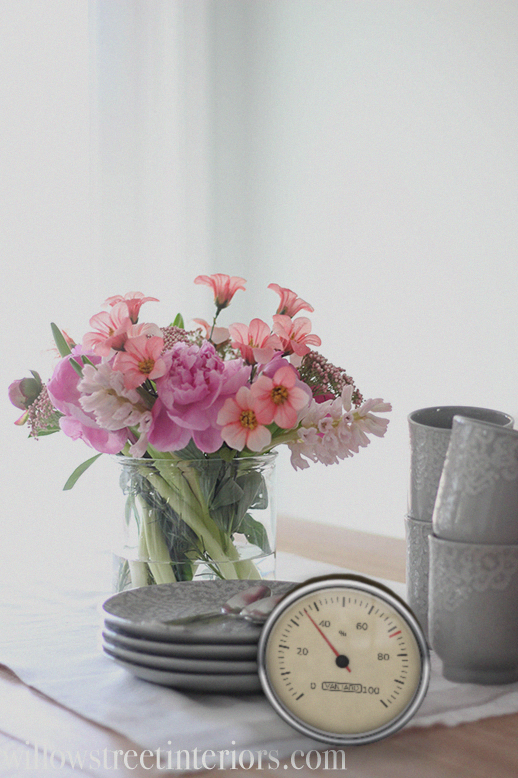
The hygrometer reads 36 %
